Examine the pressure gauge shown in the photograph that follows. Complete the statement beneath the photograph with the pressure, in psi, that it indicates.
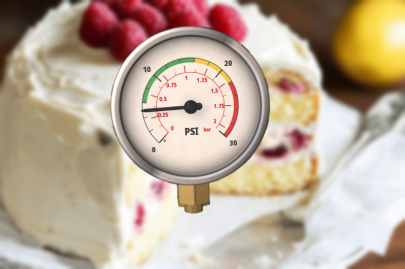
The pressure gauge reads 5 psi
